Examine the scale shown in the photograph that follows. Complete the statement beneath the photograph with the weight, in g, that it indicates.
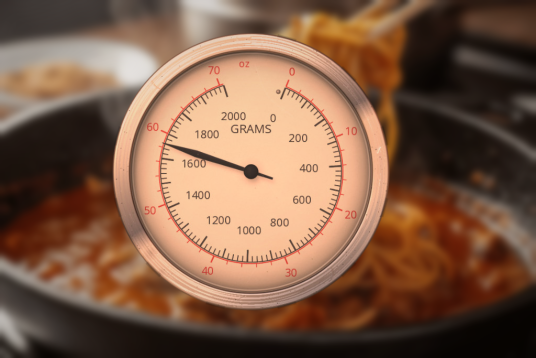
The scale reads 1660 g
